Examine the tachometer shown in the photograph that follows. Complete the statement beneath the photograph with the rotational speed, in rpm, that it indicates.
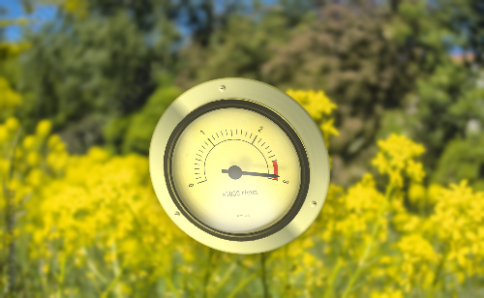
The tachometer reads 2900 rpm
